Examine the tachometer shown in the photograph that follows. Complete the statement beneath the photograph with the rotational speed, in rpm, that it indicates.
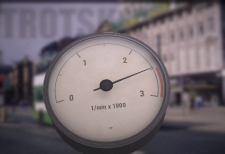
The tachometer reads 2500 rpm
